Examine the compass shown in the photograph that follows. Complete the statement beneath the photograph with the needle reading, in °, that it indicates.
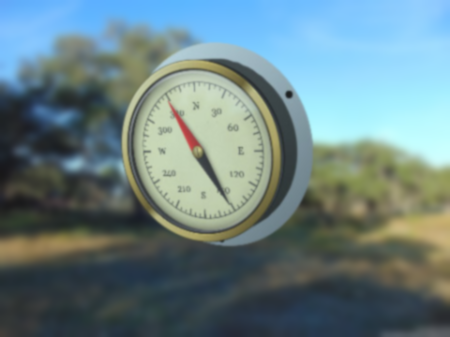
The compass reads 330 °
